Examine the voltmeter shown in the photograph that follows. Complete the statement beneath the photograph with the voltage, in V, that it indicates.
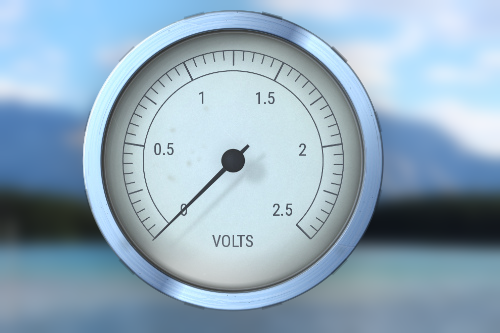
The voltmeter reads 0 V
